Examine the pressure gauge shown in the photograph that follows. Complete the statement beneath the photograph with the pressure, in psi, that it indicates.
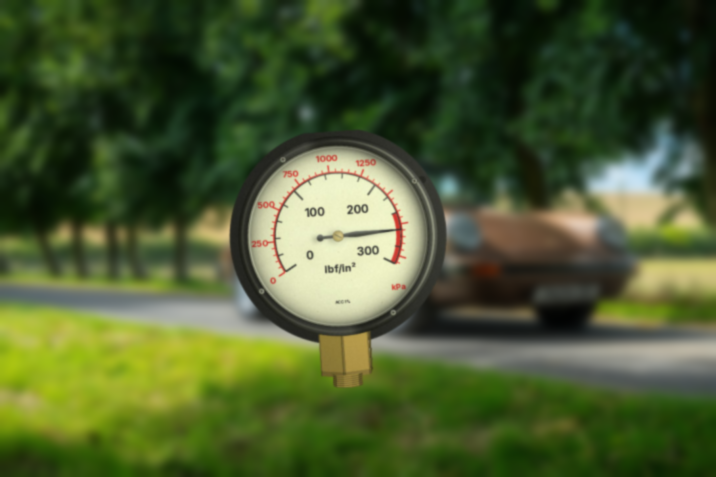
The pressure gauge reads 260 psi
